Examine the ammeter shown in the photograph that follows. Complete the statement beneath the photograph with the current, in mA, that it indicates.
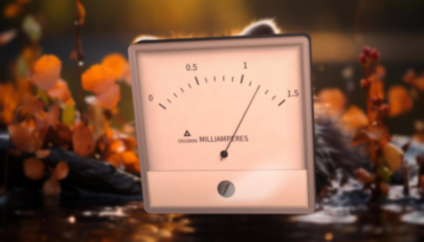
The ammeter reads 1.2 mA
